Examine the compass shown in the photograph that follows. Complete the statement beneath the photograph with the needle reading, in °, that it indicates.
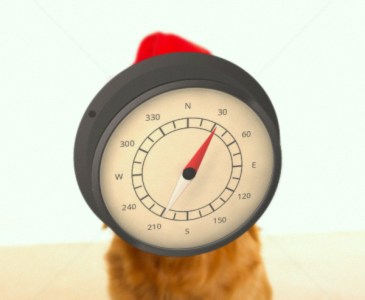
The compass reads 30 °
